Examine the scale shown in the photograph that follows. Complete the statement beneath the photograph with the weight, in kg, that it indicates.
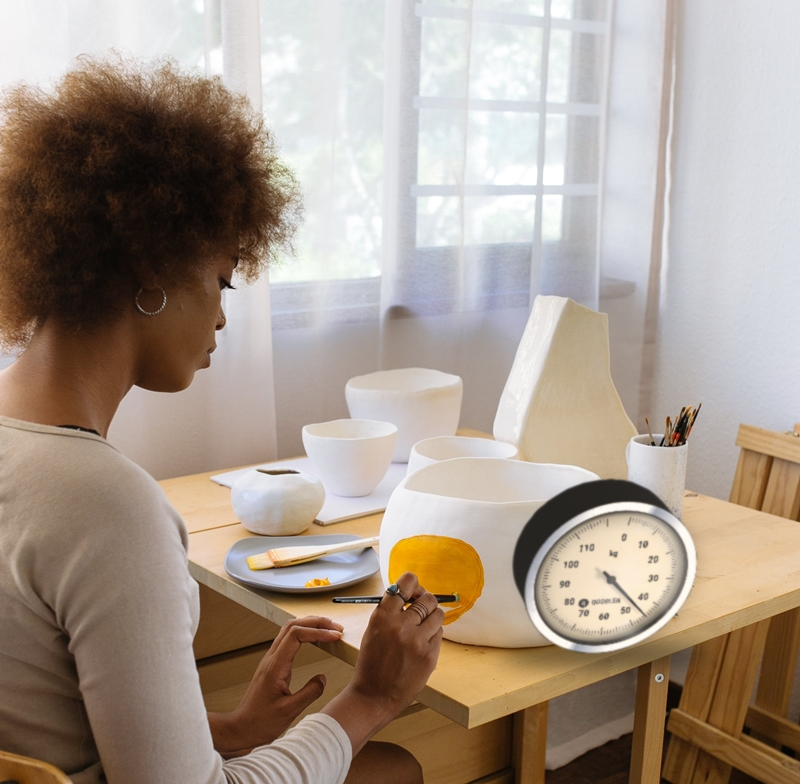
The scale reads 45 kg
